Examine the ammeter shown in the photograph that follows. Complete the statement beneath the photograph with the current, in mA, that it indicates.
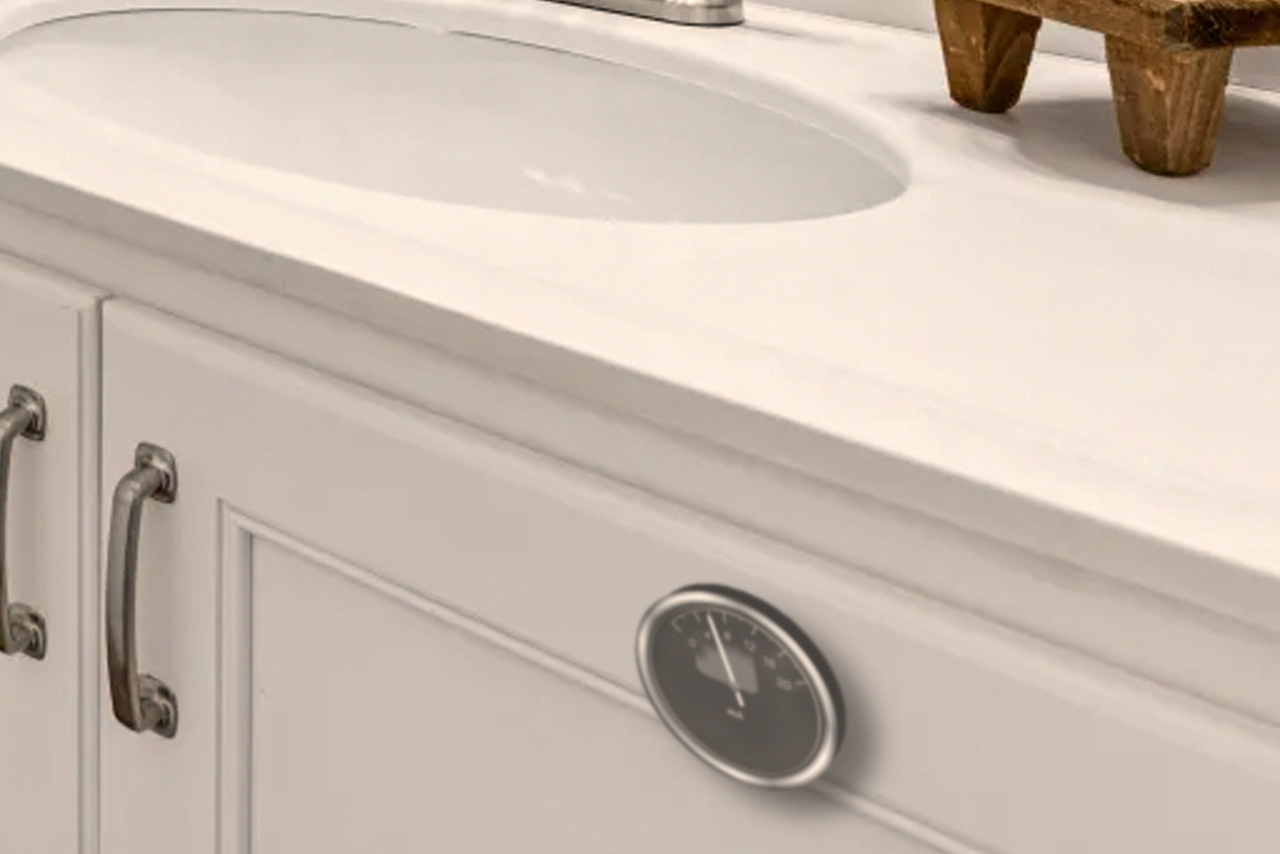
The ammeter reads 6 mA
